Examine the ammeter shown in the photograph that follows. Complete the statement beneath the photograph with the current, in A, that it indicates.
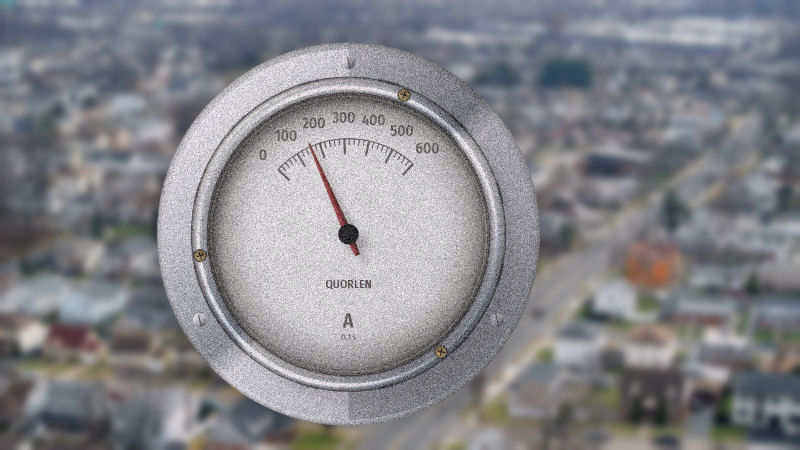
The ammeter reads 160 A
